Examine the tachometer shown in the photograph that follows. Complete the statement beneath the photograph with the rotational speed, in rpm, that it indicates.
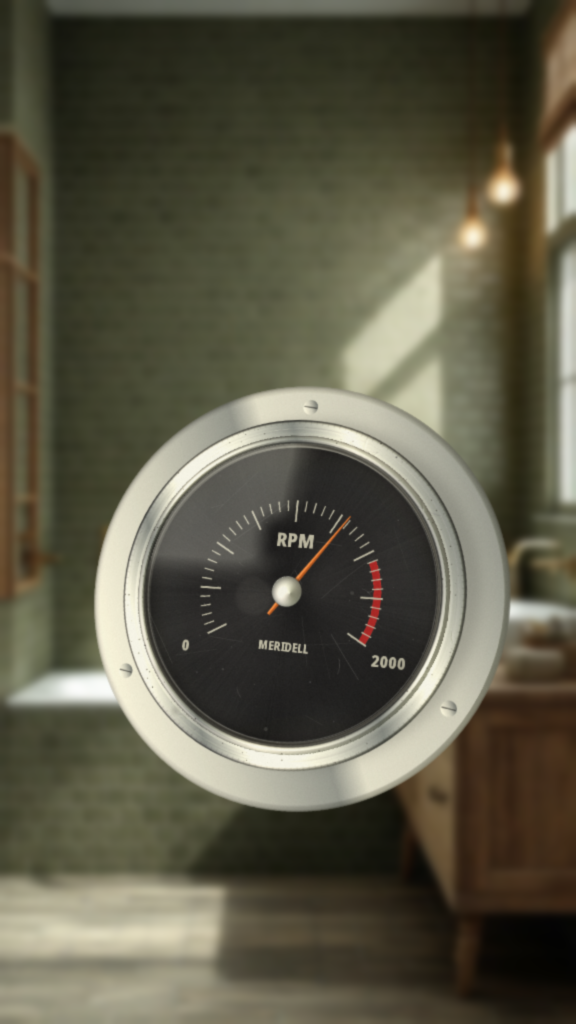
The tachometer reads 1300 rpm
